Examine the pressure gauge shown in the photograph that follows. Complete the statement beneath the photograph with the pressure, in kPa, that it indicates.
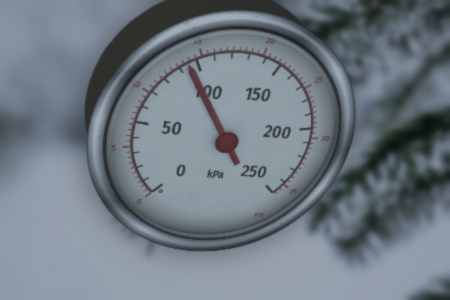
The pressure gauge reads 95 kPa
